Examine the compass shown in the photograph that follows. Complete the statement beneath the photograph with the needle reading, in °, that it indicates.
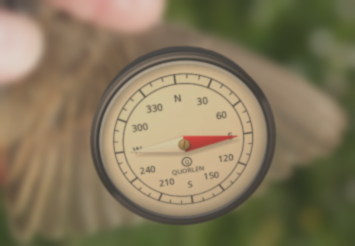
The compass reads 90 °
